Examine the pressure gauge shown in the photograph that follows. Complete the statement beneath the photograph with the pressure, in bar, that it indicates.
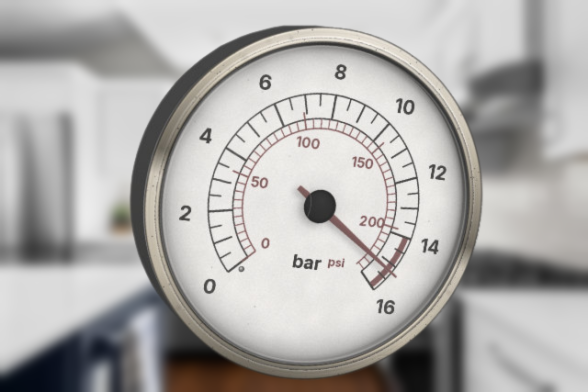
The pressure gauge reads 15.25 bar
